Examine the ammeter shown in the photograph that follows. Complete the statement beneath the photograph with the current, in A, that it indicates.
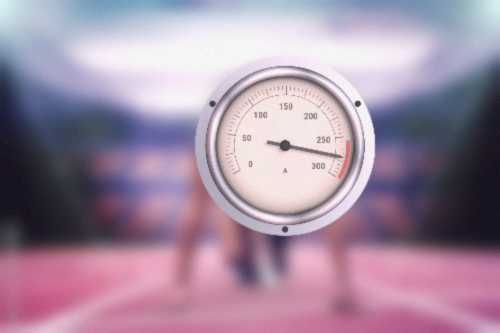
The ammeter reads 275 A
